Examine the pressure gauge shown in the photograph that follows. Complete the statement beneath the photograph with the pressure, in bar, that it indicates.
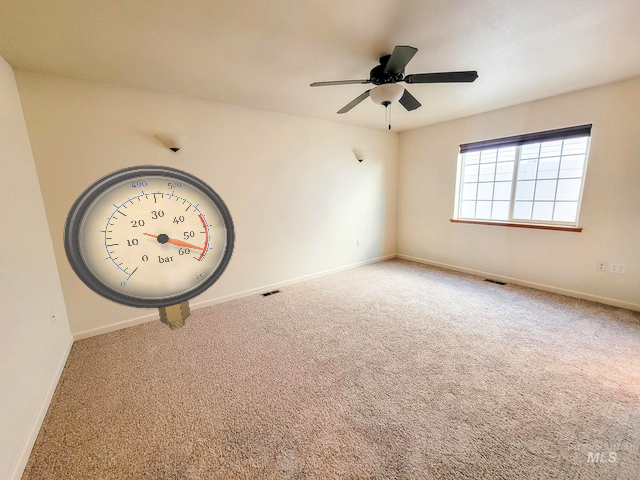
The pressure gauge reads 56 bar
